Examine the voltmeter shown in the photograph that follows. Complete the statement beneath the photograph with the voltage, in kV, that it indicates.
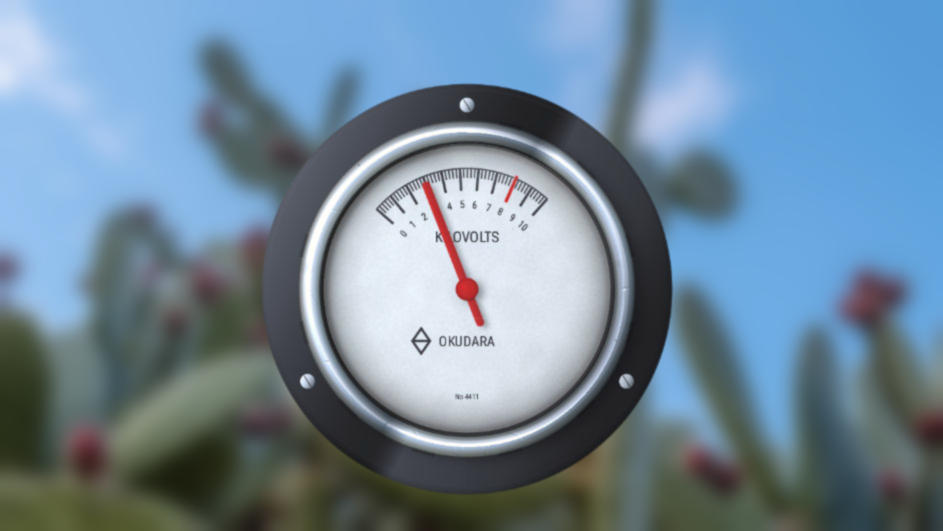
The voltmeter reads 3 kV
